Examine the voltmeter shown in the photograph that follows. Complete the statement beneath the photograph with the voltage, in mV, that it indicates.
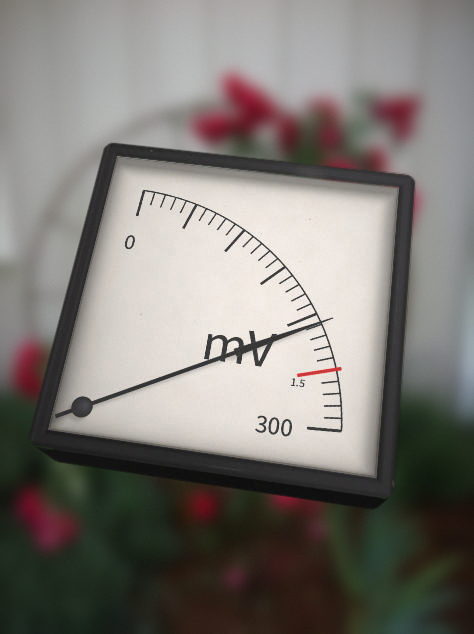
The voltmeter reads 210 mV
